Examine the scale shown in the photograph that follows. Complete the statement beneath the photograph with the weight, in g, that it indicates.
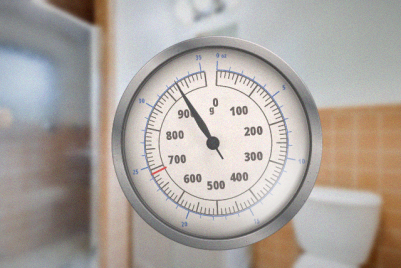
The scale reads 930 g
